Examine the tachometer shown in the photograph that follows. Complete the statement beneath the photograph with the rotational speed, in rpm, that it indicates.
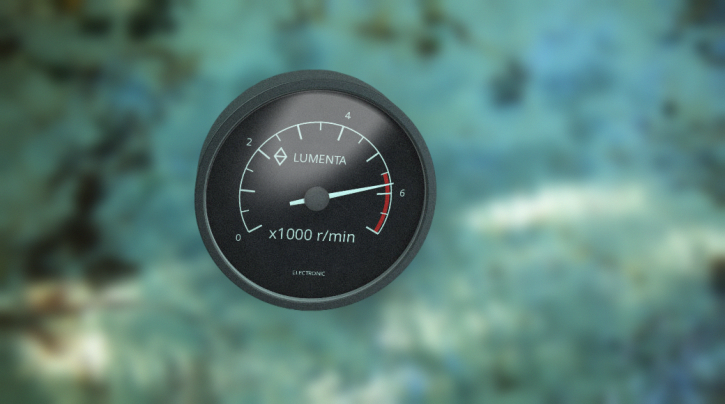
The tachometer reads 5750 rpm
